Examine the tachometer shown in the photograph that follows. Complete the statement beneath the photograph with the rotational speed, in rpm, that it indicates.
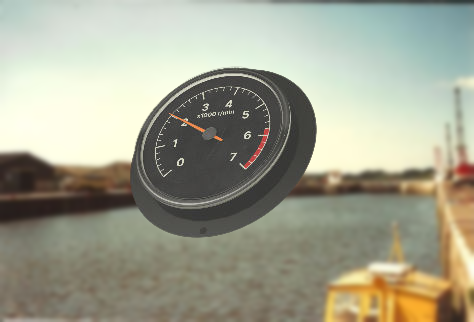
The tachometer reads 2000 rpm
